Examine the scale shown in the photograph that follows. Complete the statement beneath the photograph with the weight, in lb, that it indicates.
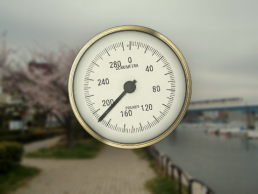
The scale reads 190 lb
